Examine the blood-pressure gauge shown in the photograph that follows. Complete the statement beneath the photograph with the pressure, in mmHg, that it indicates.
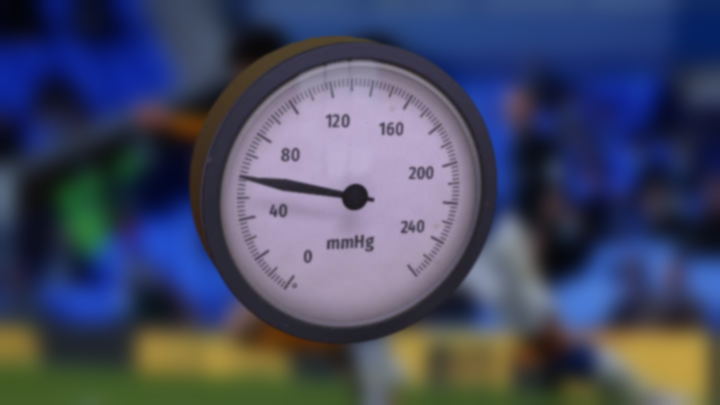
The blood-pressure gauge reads 60 mmHg
